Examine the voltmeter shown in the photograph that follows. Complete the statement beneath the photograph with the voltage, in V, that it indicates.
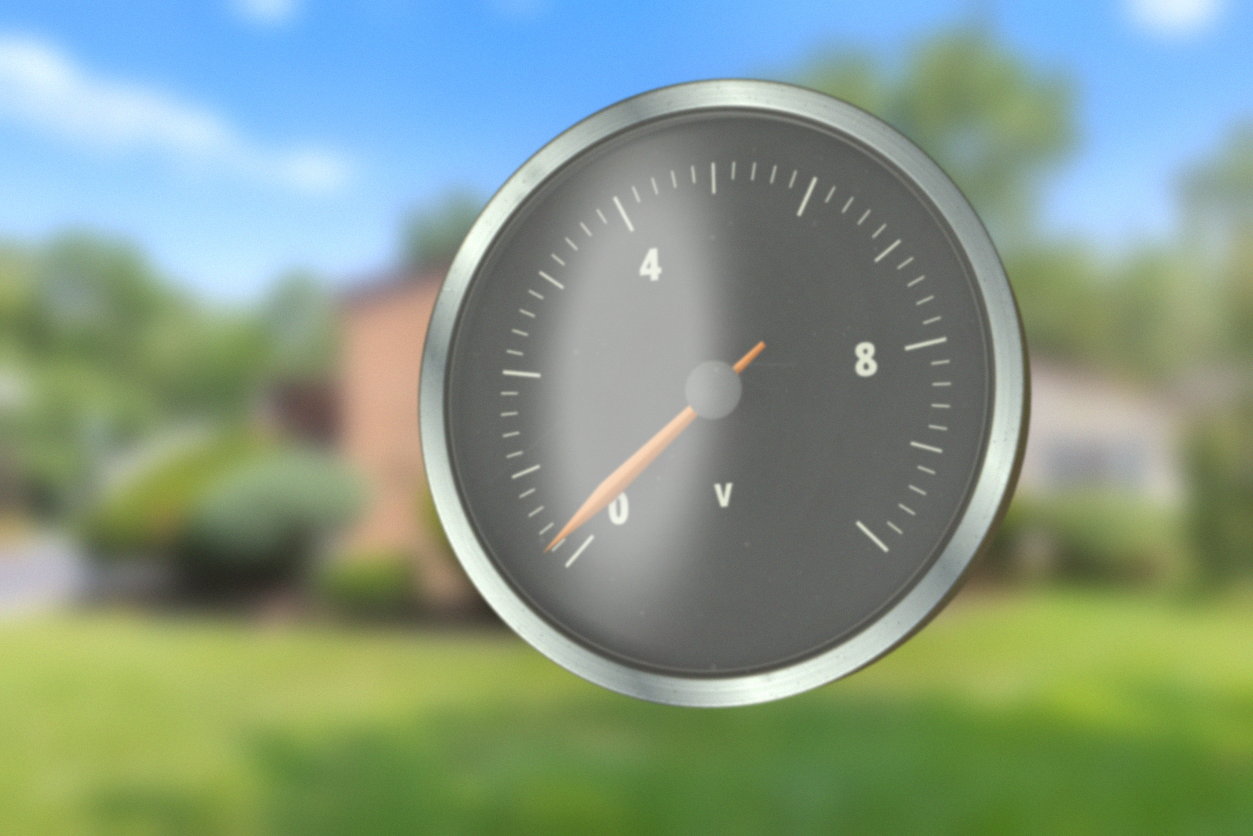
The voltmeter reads 0.2 V
